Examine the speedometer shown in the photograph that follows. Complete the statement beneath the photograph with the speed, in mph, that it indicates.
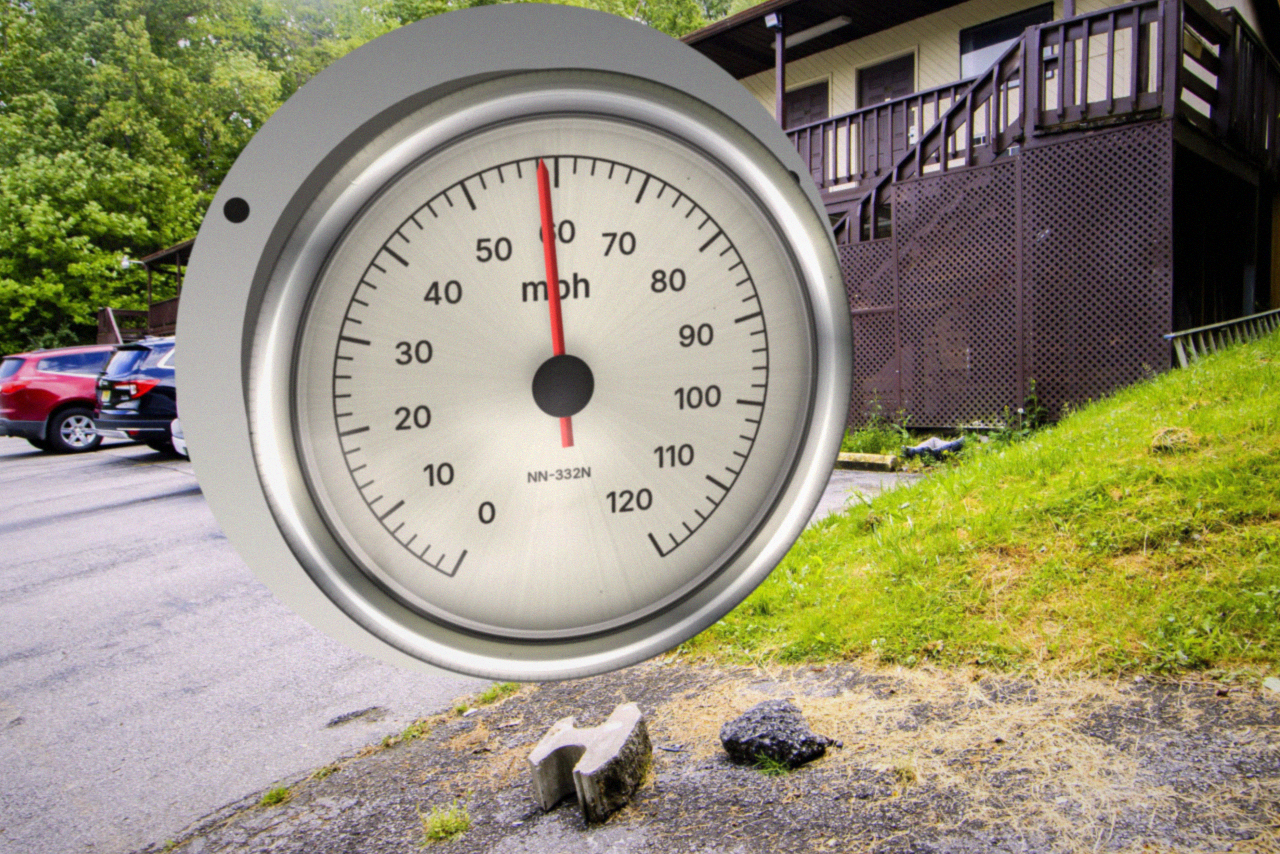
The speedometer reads 58 mph
